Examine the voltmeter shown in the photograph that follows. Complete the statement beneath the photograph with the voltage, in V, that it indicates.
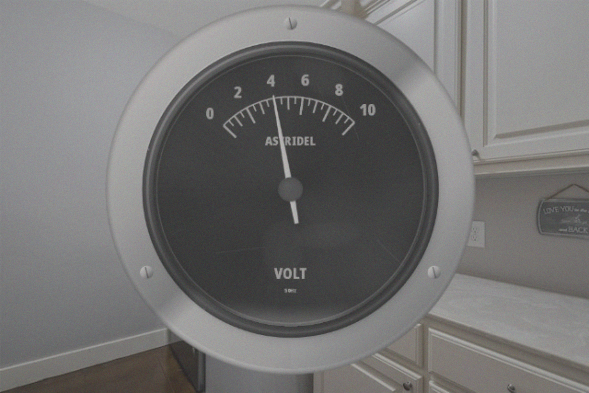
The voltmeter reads 4 V
